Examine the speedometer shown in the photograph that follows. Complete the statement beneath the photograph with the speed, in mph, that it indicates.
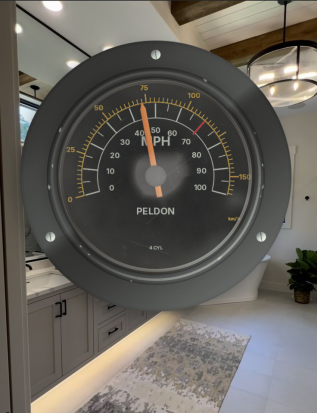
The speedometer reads 45 mph
